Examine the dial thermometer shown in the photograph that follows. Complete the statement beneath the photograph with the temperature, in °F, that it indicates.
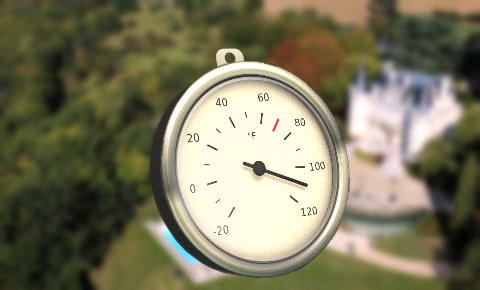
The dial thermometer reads 110 °F
